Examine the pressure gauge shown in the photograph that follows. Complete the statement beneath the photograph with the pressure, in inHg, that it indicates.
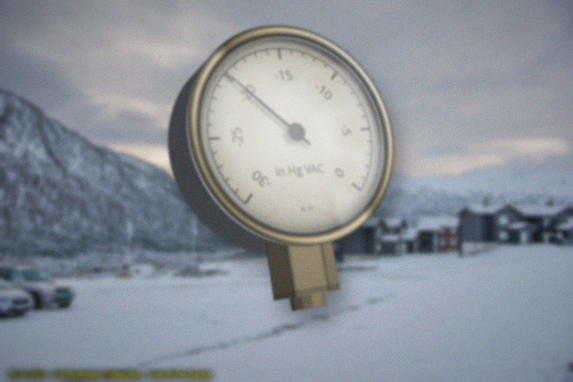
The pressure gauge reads -20 inHg
